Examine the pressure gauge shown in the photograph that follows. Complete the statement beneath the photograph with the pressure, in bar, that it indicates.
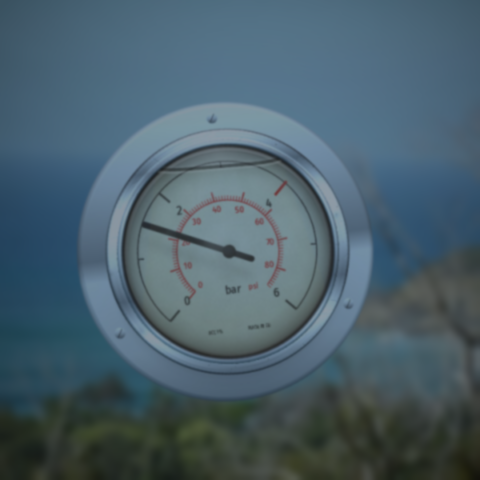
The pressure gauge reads 1.5 bar
